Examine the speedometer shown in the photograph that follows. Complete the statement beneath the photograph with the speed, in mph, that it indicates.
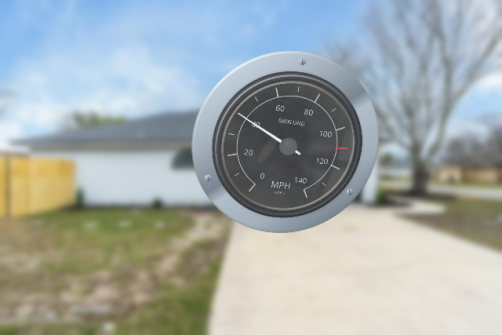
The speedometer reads 40 mph
